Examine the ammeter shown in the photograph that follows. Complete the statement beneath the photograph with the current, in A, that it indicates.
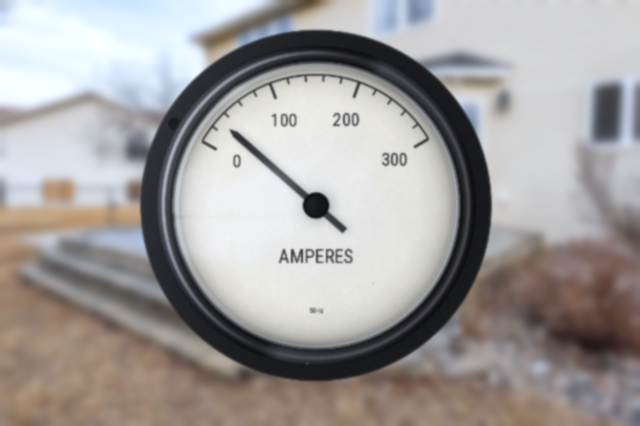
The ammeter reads 30 A
